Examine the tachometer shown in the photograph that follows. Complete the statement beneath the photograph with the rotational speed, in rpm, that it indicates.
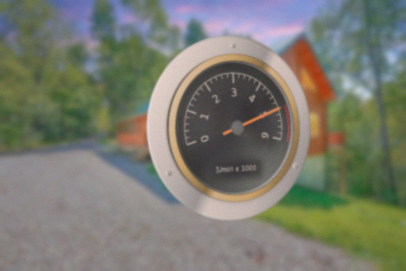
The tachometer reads 5000 rpm
